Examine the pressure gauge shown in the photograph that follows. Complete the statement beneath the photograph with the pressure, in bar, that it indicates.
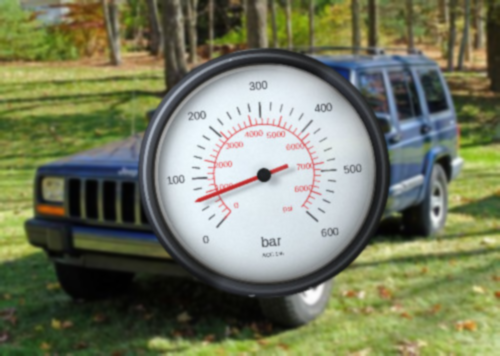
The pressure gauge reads 60 bar
